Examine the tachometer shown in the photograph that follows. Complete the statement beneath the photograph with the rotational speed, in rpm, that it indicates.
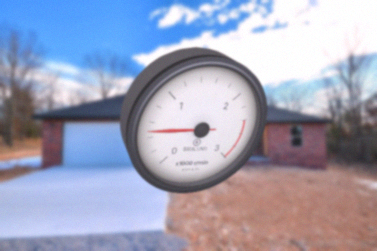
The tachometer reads 500 rpm
